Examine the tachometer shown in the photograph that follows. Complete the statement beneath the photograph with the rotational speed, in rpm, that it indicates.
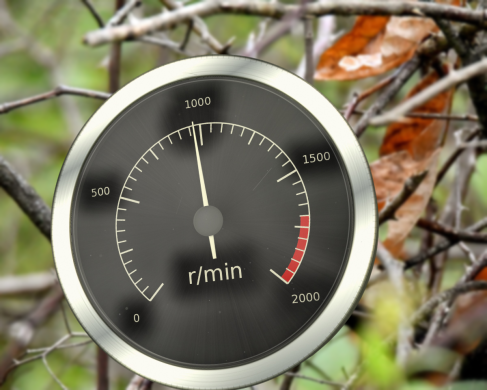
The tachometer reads 975 rpm
